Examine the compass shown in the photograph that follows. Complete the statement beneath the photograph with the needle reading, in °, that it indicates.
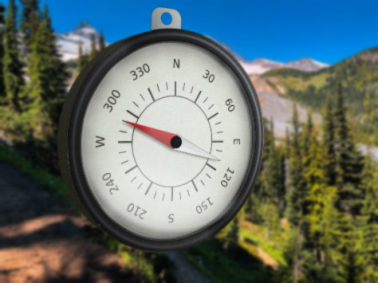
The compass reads 290 °
